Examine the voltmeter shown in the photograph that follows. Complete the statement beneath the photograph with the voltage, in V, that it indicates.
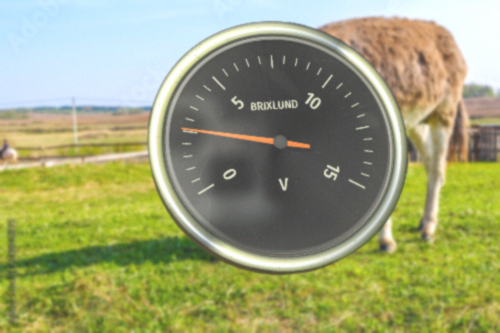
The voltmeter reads 2.5 V
